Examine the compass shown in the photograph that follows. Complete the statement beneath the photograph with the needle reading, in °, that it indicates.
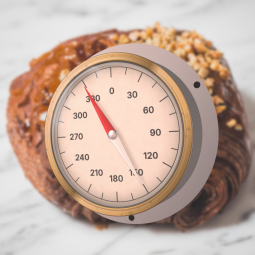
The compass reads 330 °
